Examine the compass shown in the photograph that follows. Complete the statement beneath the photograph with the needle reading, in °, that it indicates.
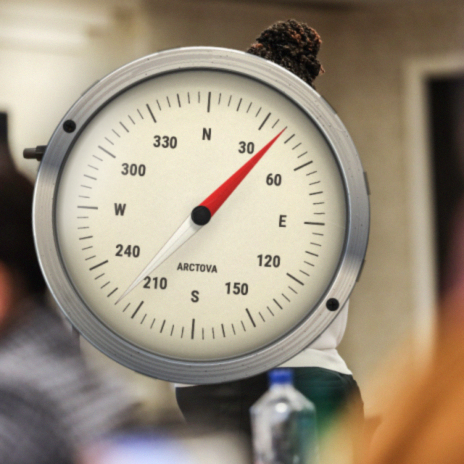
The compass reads 40 °
